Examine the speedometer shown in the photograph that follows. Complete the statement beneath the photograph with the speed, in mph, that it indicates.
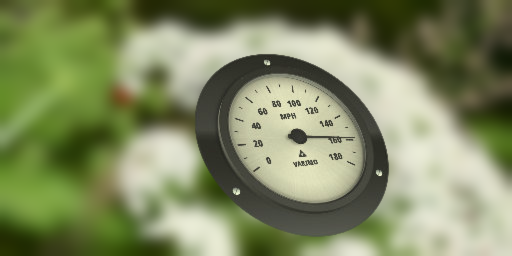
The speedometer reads 160 mph
